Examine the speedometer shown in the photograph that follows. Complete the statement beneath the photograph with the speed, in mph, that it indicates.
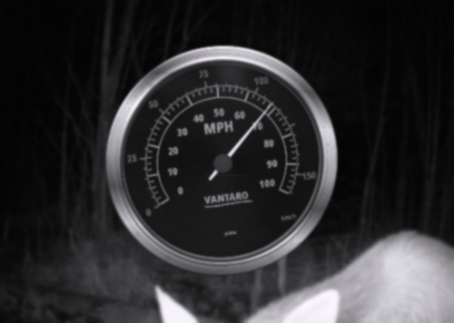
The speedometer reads 68 mph
